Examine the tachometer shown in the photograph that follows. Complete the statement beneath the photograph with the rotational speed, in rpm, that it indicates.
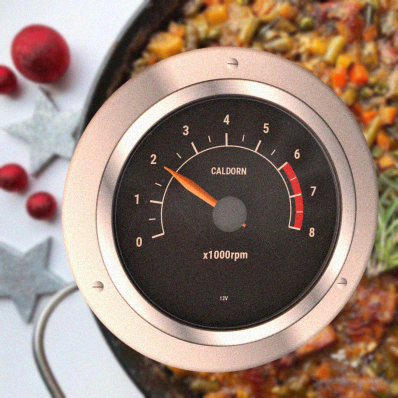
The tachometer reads 2000 rpm
